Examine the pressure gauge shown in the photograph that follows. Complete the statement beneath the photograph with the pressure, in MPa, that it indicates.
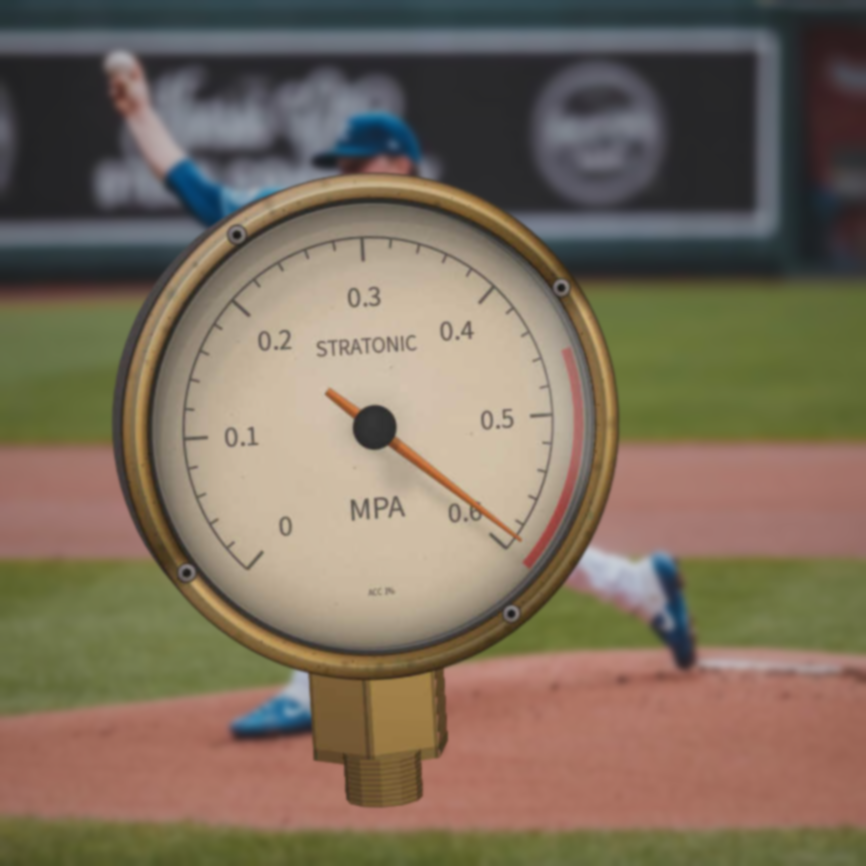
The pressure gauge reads 0.59 MPa
